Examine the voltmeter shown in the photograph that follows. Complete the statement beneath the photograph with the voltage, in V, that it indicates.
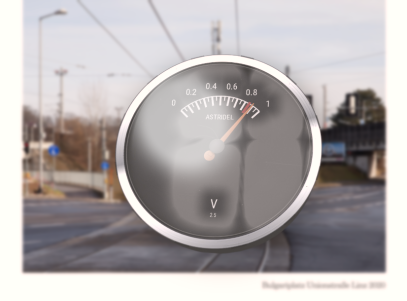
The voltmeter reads 0.9 V
